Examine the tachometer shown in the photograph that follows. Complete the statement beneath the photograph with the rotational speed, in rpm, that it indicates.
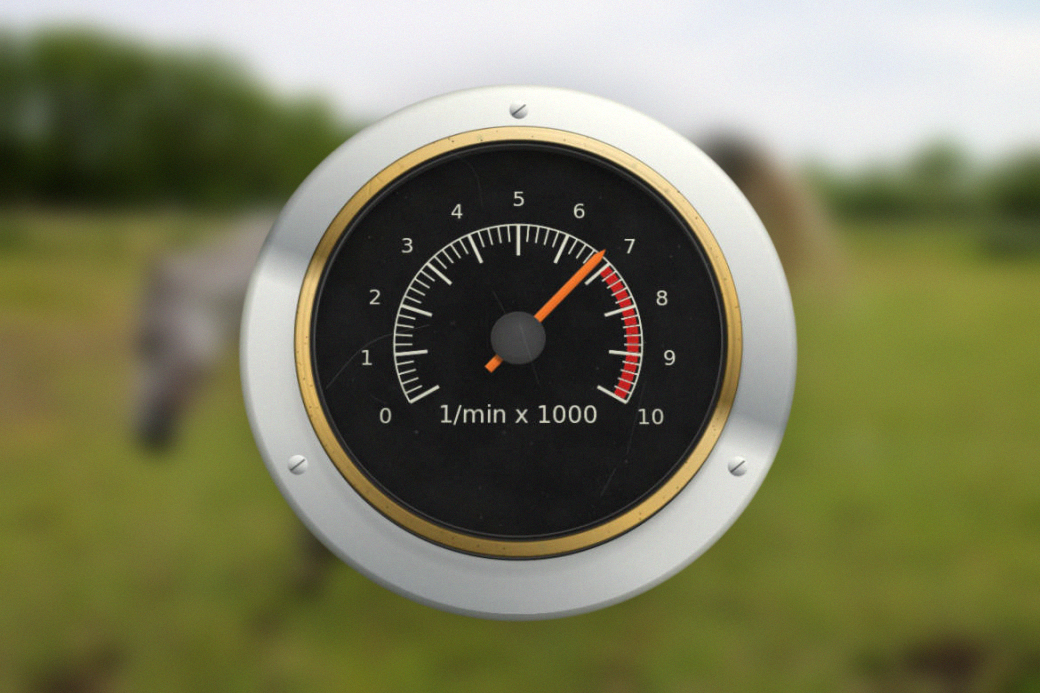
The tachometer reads 6800 rpm
